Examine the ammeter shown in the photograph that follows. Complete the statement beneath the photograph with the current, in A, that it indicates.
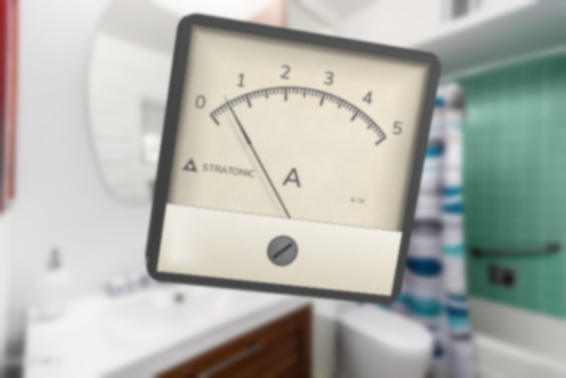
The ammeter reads 0.5 A
